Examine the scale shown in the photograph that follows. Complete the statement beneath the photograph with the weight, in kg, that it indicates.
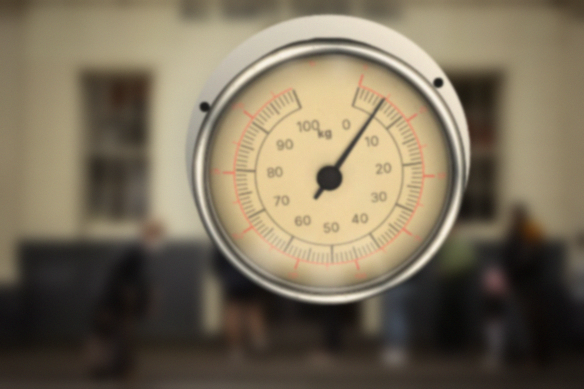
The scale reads 5 kg
